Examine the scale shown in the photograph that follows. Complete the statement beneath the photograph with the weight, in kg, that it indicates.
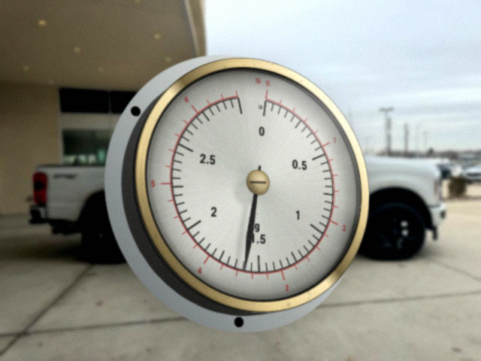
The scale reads 1.6 kg
